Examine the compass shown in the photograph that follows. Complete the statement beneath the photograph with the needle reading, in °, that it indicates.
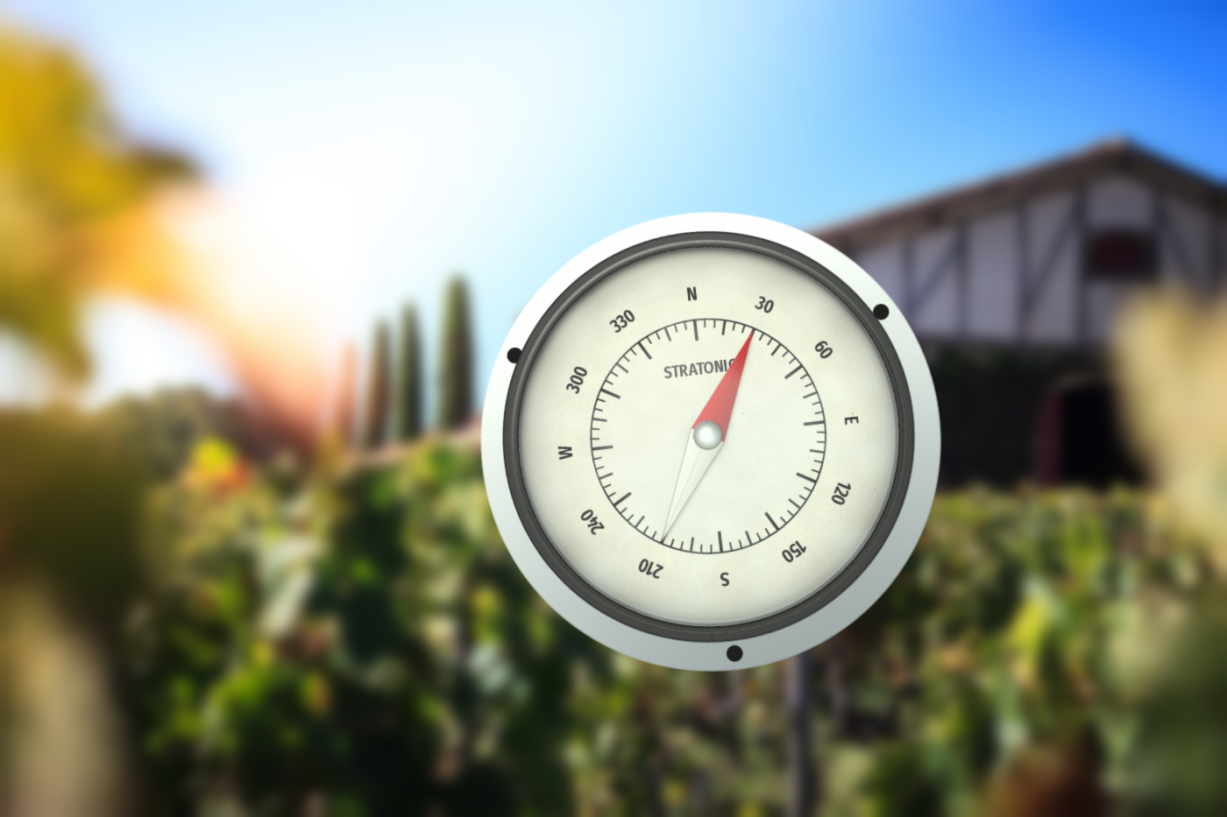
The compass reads 30 °
